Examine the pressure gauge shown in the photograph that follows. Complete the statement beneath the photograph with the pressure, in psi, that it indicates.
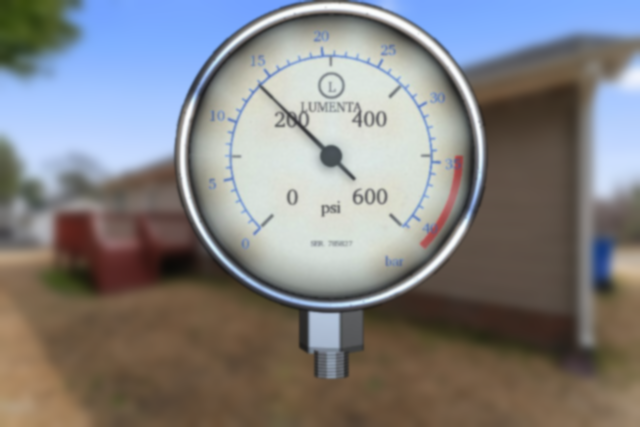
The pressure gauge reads 200 psi
